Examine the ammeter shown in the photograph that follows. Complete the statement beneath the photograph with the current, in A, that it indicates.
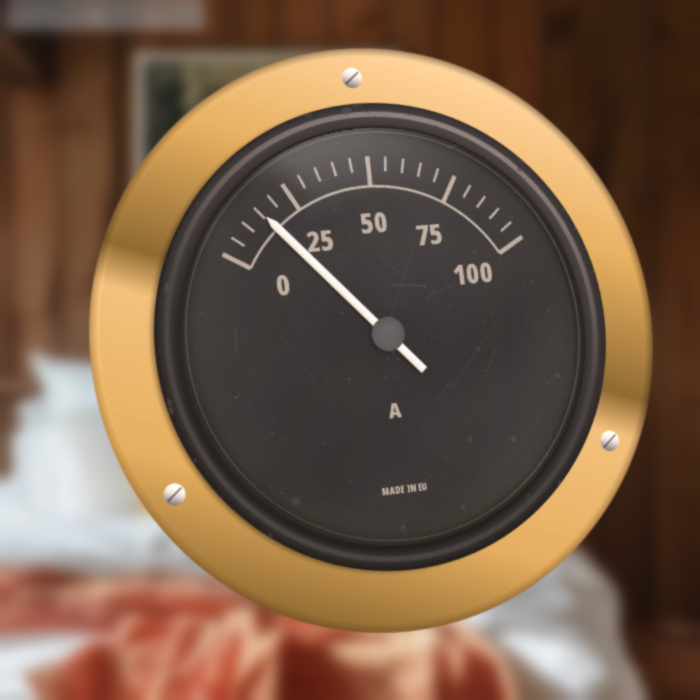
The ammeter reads 15 A
